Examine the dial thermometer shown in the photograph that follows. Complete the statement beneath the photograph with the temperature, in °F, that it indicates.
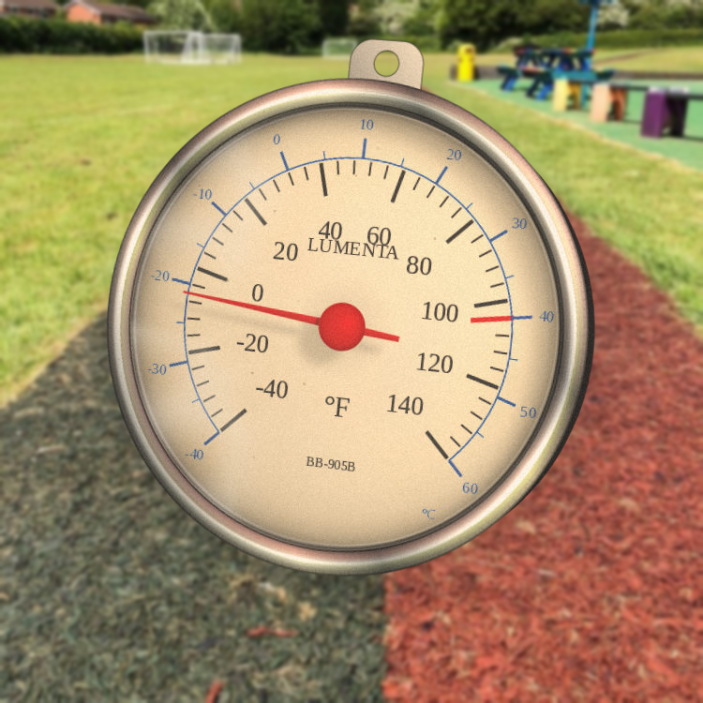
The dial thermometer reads -6 °F
